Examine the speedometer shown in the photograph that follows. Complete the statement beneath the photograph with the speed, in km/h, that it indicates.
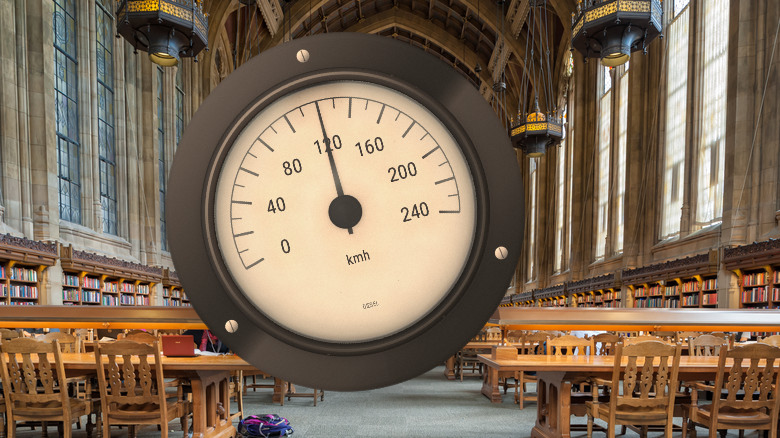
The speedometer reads 120 km/h
